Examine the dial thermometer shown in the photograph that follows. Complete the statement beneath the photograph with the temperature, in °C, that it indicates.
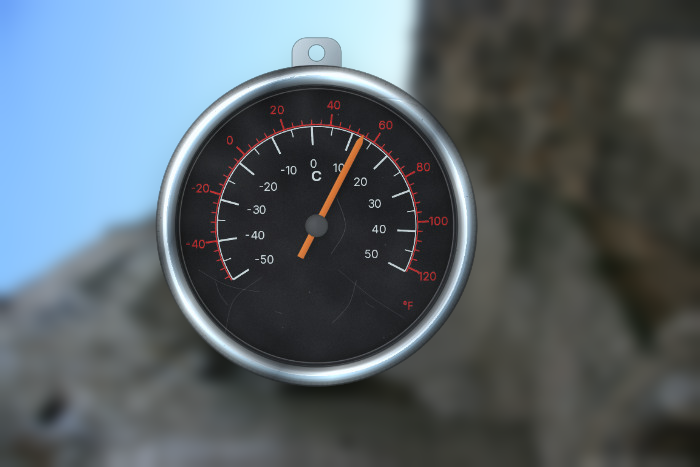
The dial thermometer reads 12.5 °C
